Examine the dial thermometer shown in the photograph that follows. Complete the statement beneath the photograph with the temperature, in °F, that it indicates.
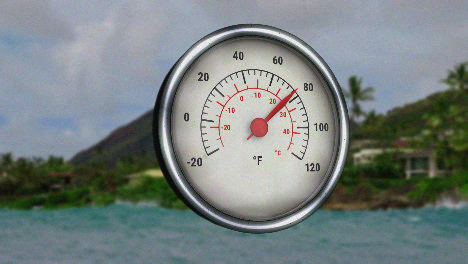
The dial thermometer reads 76 °F
